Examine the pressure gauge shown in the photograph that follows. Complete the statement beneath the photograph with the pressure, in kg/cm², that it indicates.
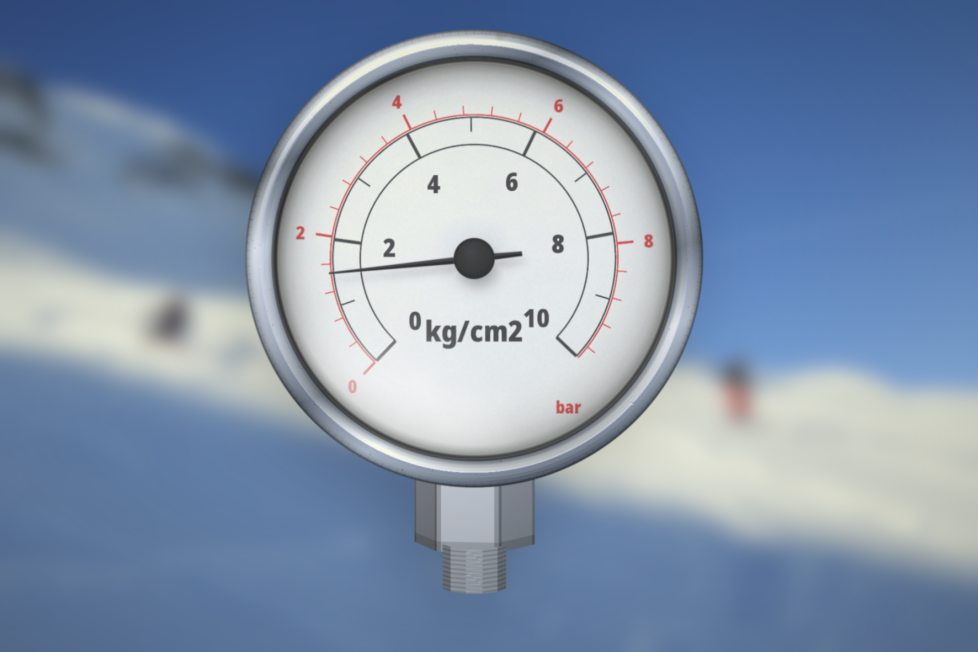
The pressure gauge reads 1.5 kg/cm²
